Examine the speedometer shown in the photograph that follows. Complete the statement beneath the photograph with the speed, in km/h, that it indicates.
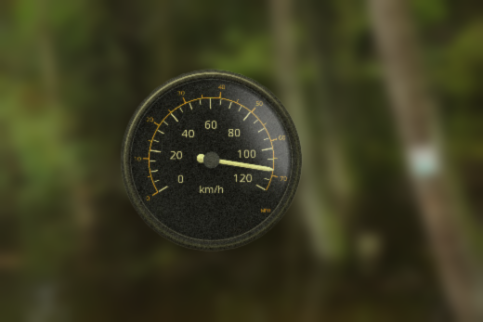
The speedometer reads 110 km/h
